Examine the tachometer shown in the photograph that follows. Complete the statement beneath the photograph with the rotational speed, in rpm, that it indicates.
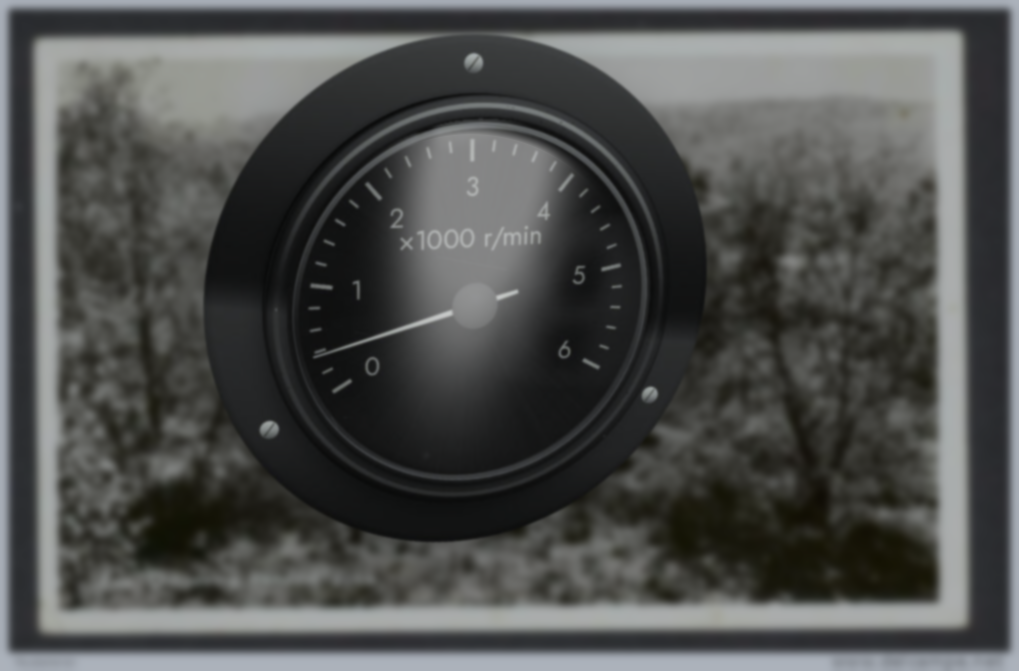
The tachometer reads 400 rpm
